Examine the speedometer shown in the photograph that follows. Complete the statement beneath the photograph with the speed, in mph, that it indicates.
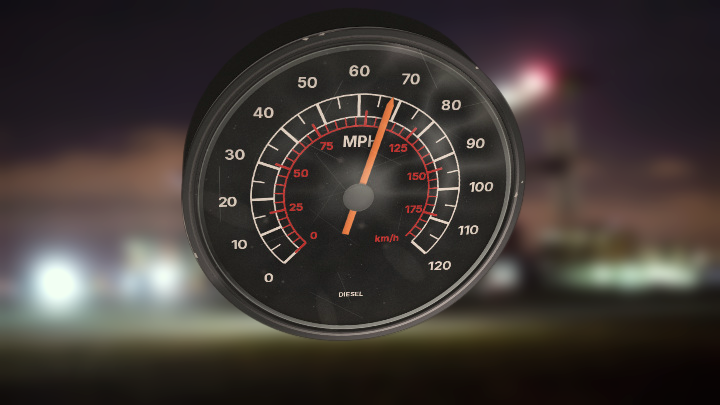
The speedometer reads 67.5 mph
